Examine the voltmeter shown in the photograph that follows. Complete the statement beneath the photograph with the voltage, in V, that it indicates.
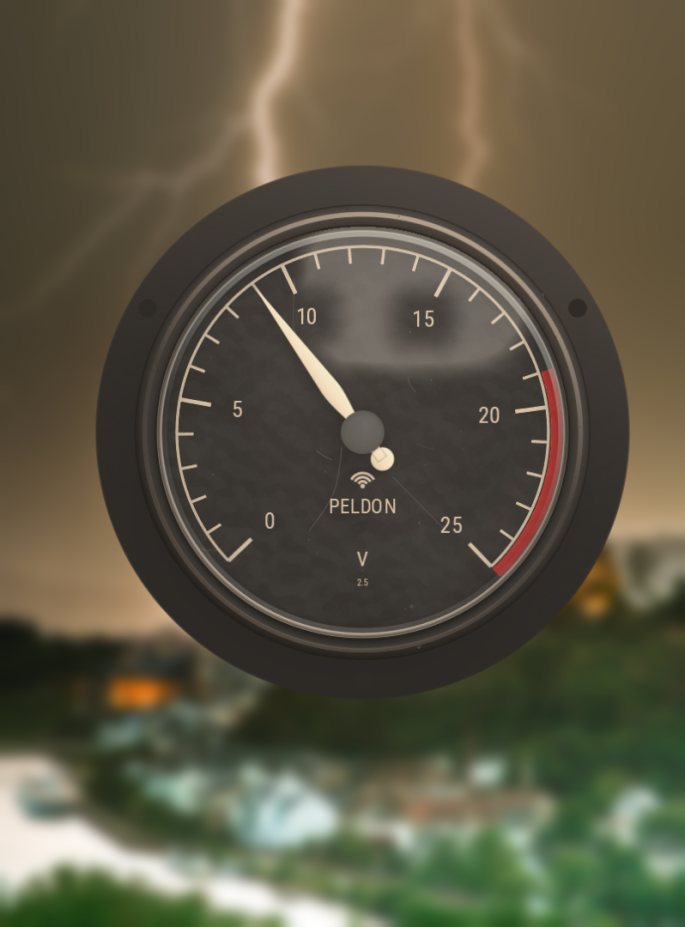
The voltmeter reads 9 V
